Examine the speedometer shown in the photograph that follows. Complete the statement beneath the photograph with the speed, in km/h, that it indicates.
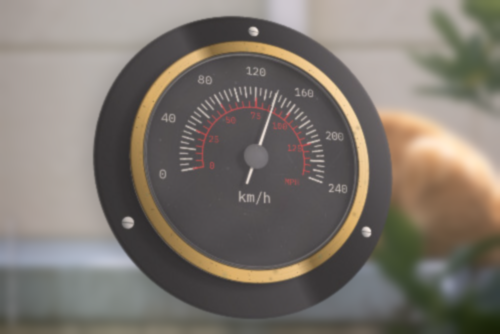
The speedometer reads 140 km/h
